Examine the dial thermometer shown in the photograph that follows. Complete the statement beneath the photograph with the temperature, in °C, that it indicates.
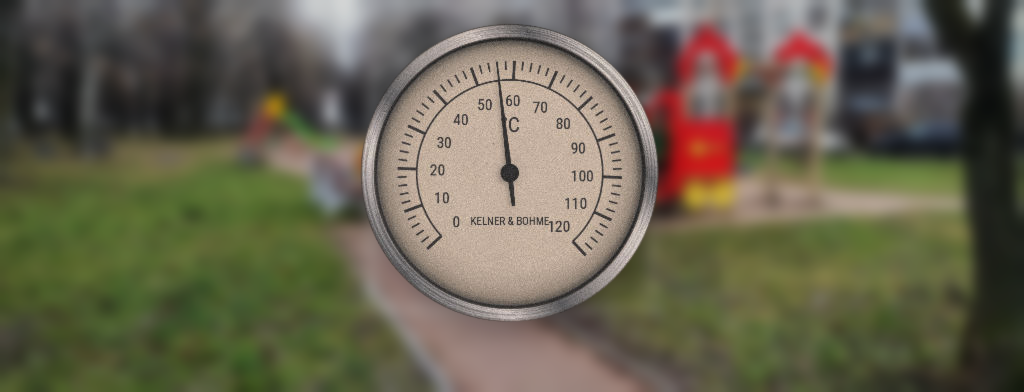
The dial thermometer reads 56 °C
